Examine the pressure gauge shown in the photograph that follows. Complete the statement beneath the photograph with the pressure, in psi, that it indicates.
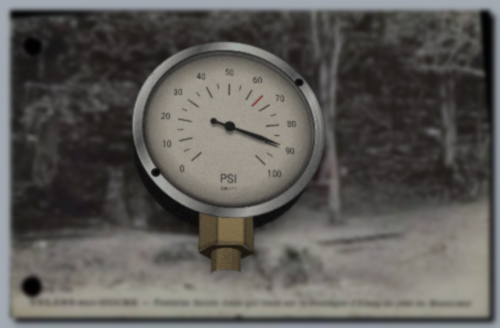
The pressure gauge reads 90 psi
